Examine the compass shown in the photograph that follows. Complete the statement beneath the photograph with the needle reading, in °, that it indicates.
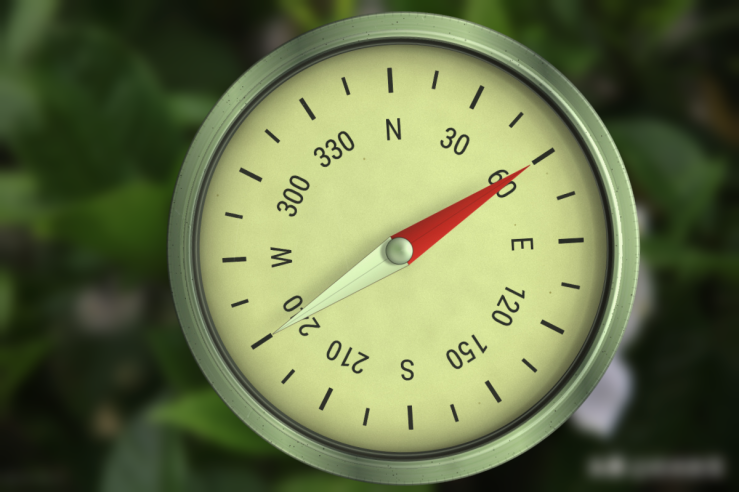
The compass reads 60 °
